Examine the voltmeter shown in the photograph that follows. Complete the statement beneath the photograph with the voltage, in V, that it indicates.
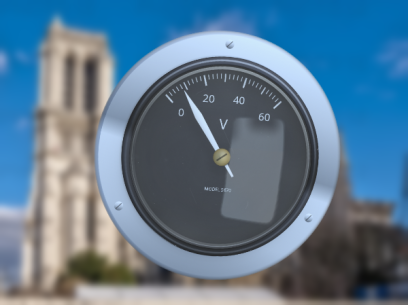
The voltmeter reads 8 V
